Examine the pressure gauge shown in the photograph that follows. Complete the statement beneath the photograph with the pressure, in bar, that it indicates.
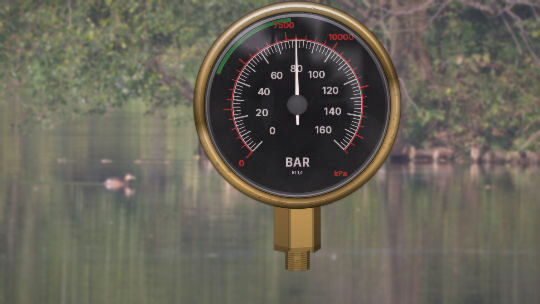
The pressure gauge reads 80 bar
